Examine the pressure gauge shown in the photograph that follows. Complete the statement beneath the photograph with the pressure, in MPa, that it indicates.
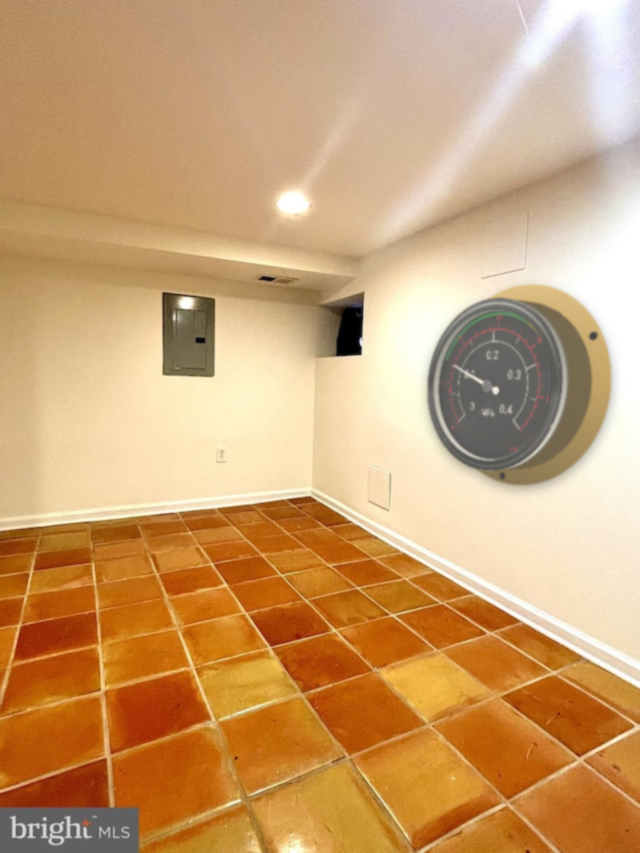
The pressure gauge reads 0.1 MPa
